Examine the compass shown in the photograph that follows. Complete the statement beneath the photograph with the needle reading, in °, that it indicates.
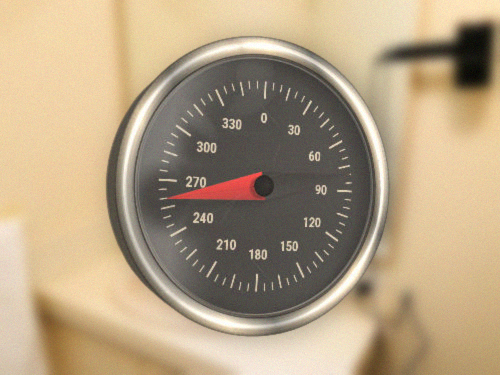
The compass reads 260 °
